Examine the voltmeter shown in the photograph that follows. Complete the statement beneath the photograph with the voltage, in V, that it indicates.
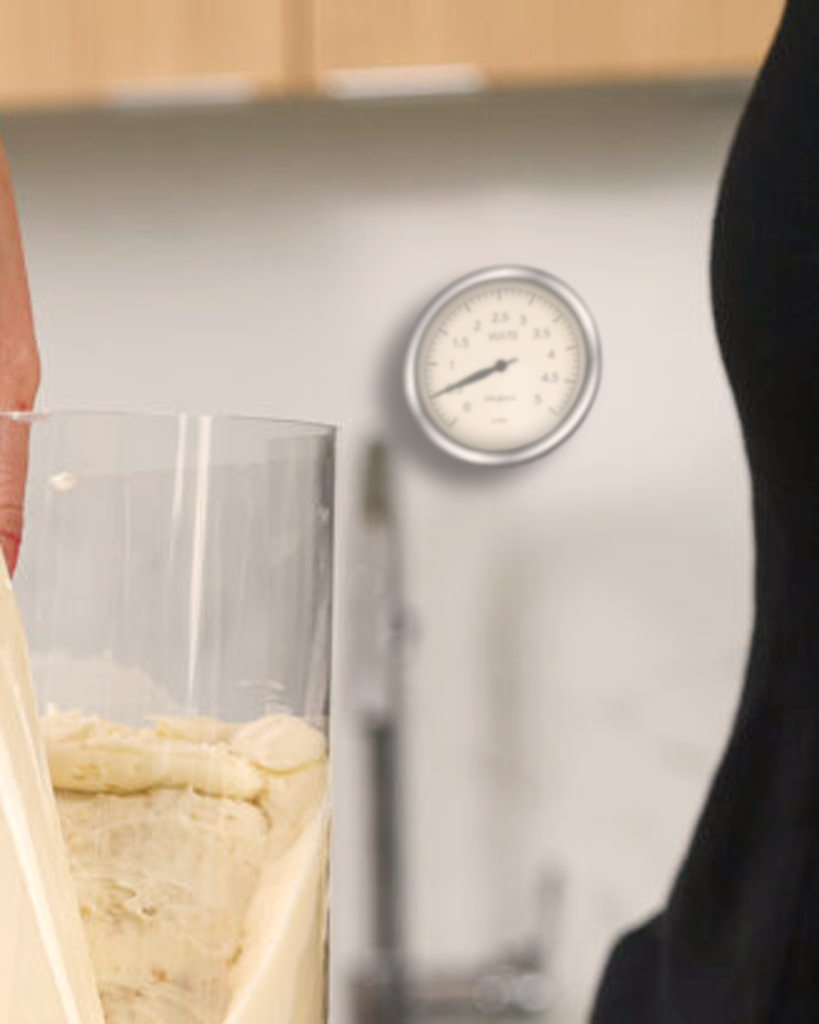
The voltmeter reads 0.5 V
